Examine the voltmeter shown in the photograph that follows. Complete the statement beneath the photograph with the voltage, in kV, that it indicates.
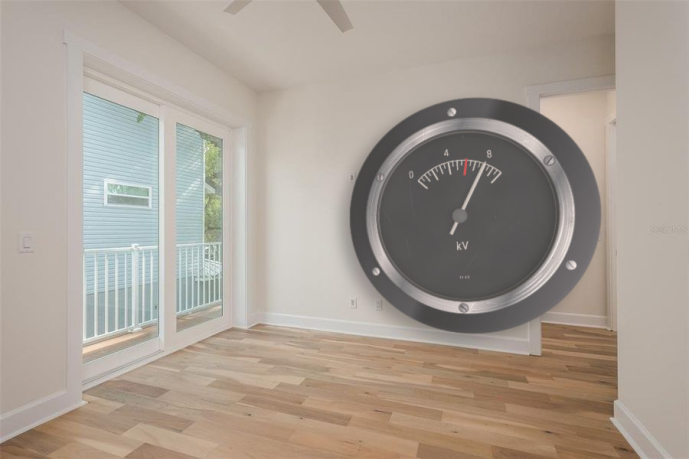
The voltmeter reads 8 kV
